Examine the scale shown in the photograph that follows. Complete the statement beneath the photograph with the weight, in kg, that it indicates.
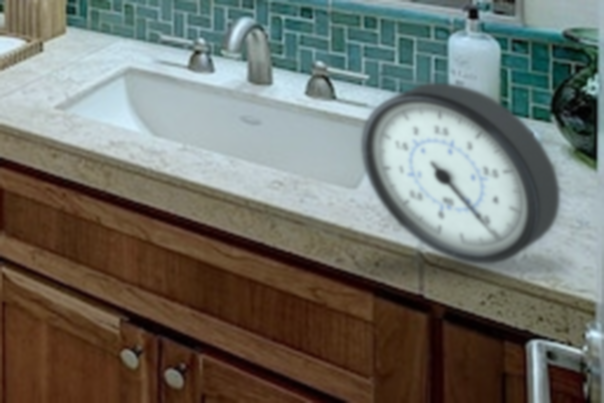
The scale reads 4.5 kg
